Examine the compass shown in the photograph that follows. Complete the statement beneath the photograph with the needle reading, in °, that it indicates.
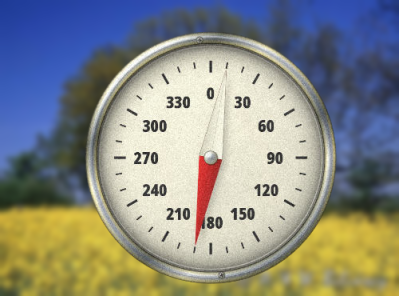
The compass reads 190 °
